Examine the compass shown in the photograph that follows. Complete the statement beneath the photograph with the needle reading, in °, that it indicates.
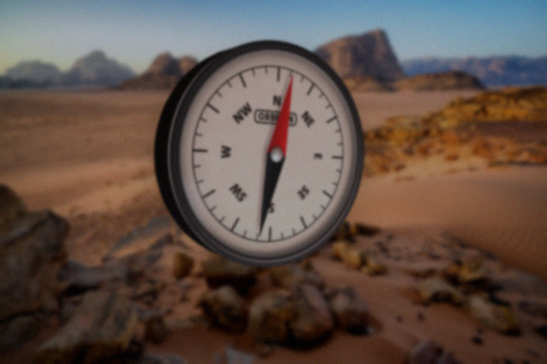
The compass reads 10 °
